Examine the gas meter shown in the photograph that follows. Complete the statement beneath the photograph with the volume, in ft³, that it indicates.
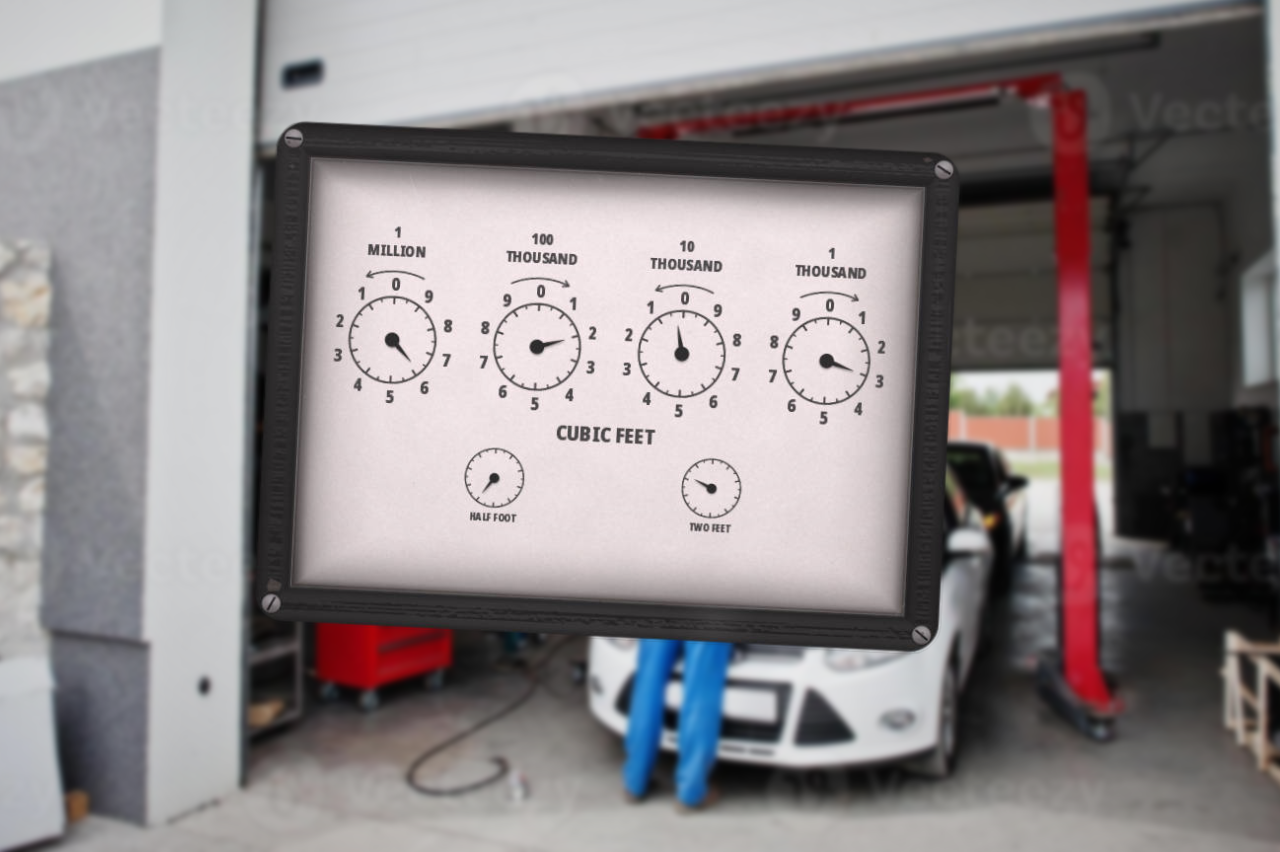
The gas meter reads 620300 ft³
